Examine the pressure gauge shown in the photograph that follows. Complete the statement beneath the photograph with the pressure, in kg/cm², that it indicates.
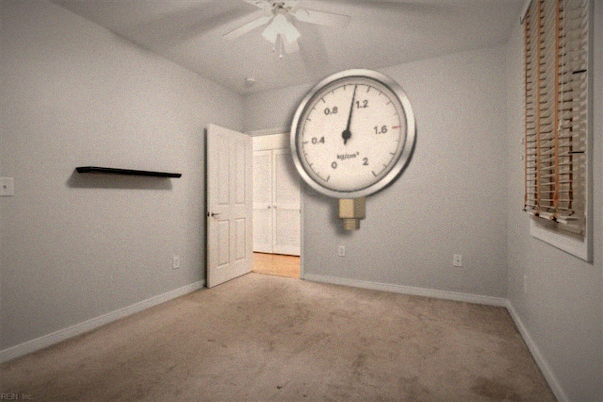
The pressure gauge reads 1.1 kg/cm²
